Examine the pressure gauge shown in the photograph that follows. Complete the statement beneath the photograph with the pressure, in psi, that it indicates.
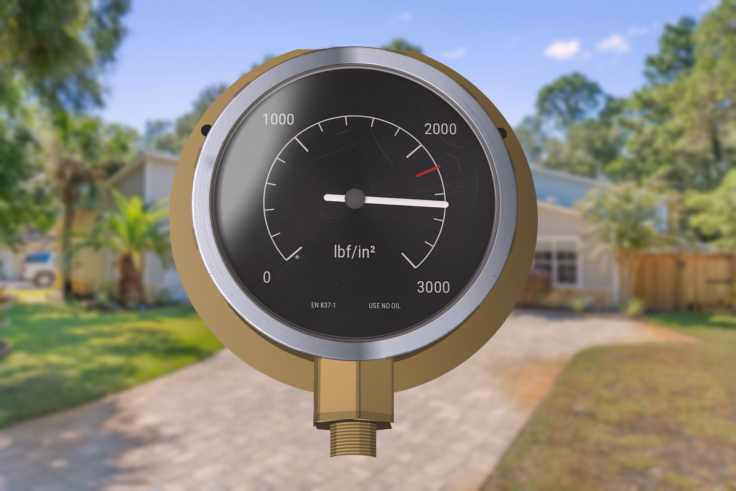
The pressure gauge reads 2500 psi
